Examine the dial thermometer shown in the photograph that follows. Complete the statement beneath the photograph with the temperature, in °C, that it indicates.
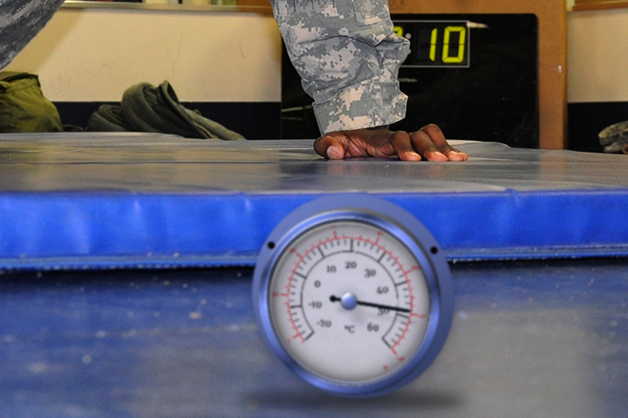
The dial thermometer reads 48 °C
